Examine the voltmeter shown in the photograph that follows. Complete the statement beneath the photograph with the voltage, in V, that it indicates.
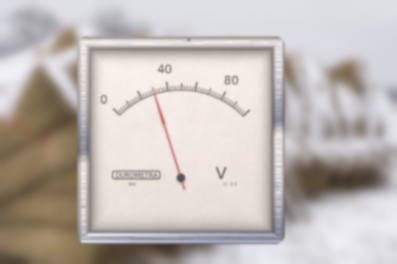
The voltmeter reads 30 V
